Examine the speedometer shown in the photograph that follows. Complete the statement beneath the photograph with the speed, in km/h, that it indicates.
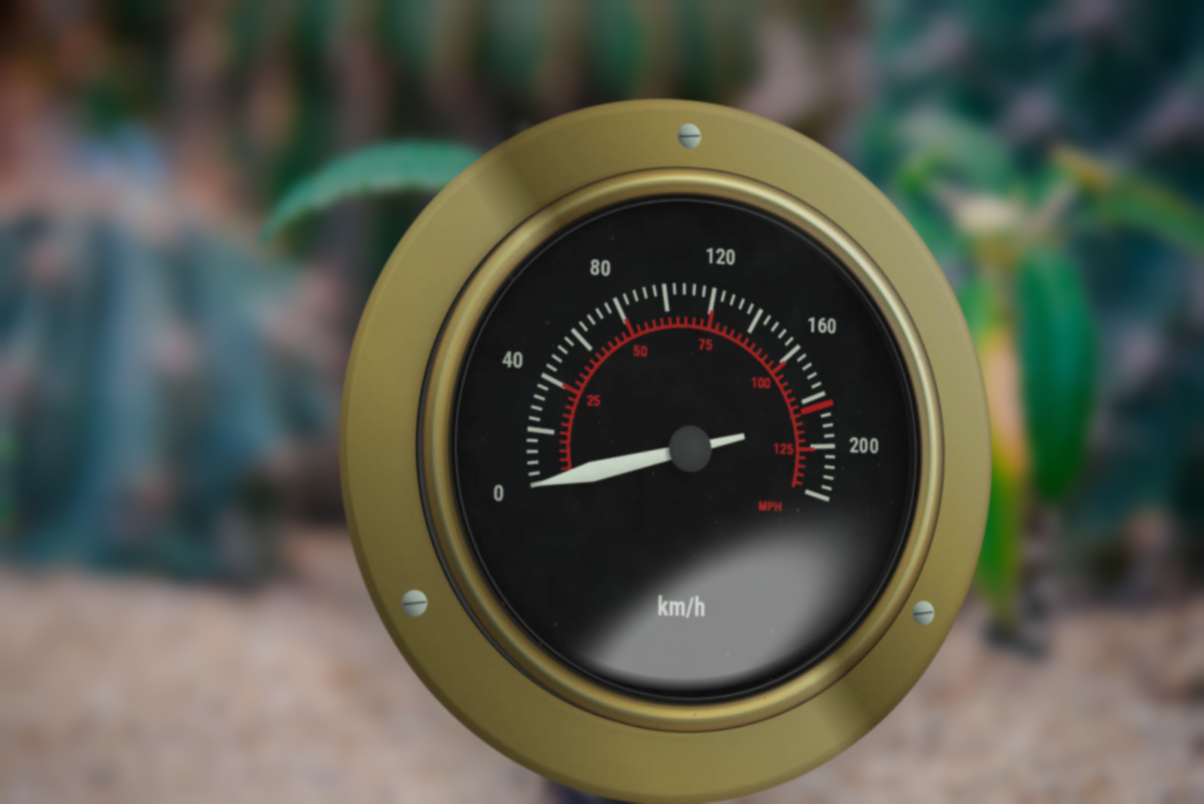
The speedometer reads 0 km/h
